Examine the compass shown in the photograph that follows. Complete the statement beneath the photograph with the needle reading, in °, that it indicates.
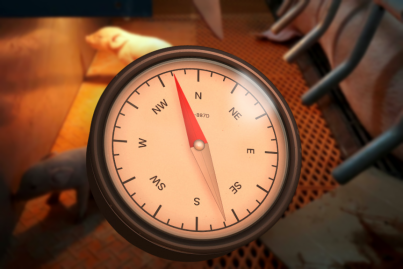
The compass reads 340 °
